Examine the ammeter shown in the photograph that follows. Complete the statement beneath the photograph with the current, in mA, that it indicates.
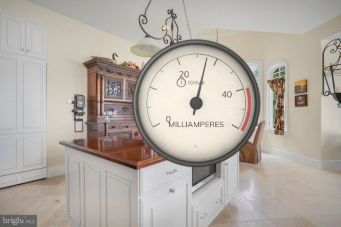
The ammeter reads 27.5 mA
